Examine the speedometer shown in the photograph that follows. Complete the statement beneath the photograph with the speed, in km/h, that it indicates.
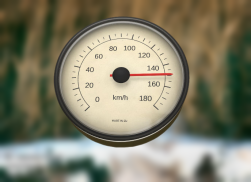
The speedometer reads 150 km/h
